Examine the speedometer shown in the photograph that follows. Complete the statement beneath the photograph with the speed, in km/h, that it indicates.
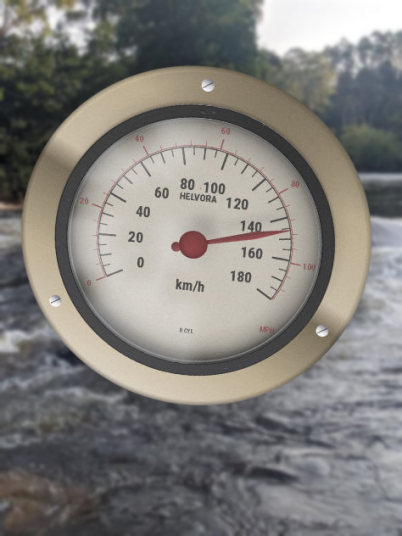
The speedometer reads 145 km/h
